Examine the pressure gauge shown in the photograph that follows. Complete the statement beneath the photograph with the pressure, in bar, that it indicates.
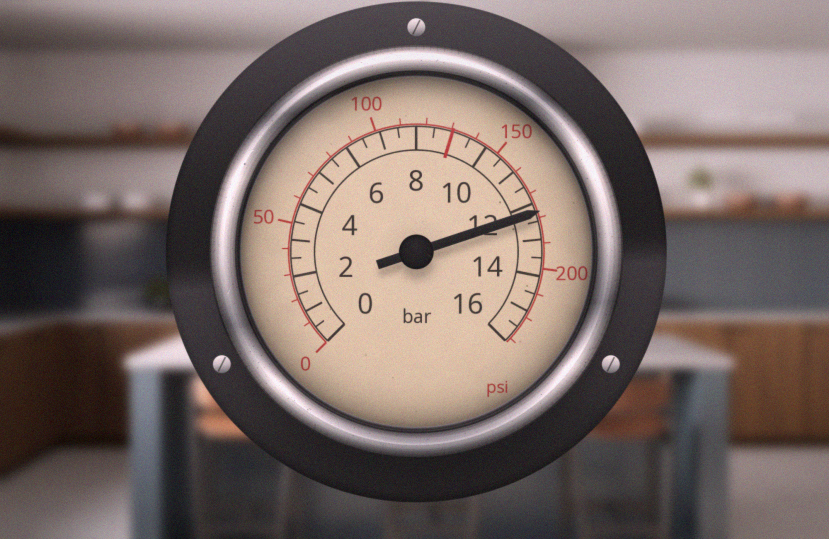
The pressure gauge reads 12.25 bar
